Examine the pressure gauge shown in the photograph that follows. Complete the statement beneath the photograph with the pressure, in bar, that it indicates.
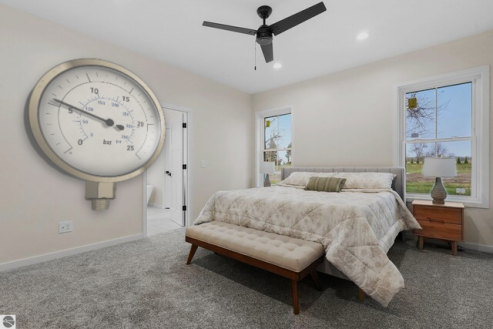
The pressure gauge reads 5.5 bar
